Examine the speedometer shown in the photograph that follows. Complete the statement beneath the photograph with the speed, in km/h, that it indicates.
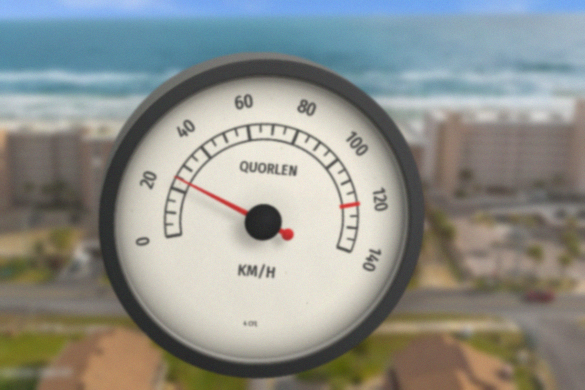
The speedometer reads 25 km/h
